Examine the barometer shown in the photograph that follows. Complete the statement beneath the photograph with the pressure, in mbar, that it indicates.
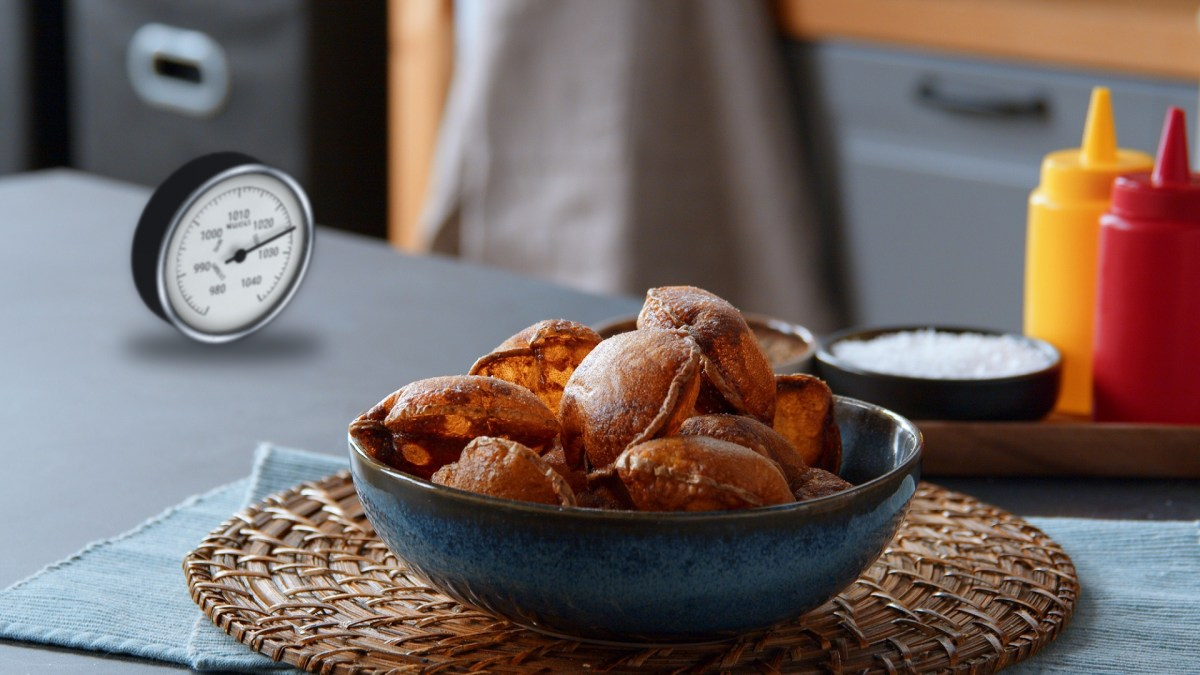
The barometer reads 1025 mbar
